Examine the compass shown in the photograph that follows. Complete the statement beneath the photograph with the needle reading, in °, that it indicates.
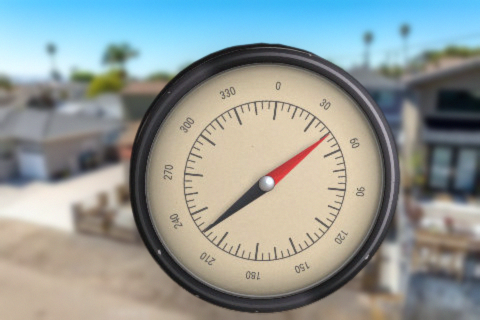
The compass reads 45 °
